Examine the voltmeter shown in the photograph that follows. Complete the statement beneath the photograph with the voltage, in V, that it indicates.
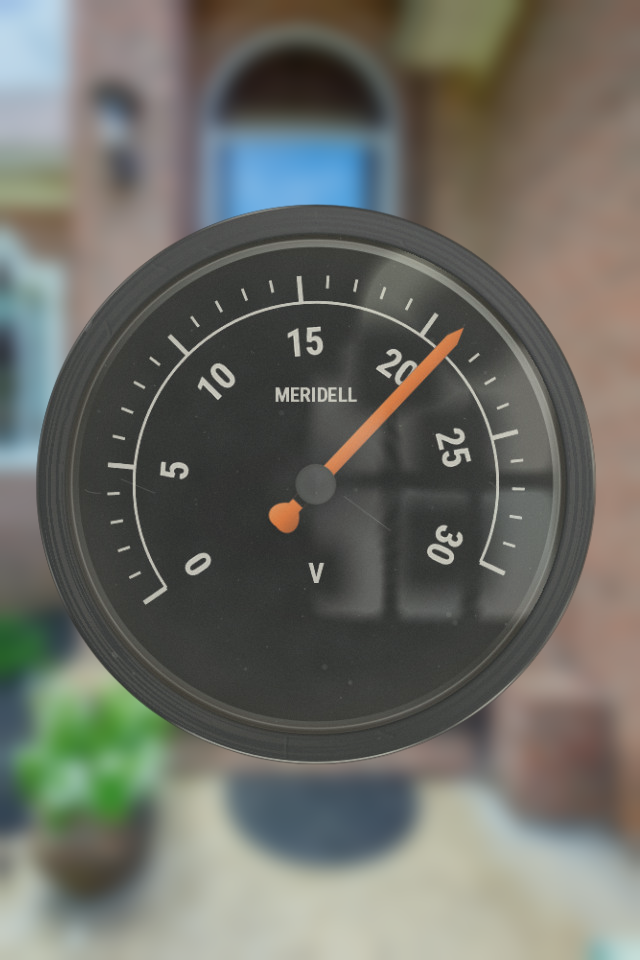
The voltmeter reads 21 V
